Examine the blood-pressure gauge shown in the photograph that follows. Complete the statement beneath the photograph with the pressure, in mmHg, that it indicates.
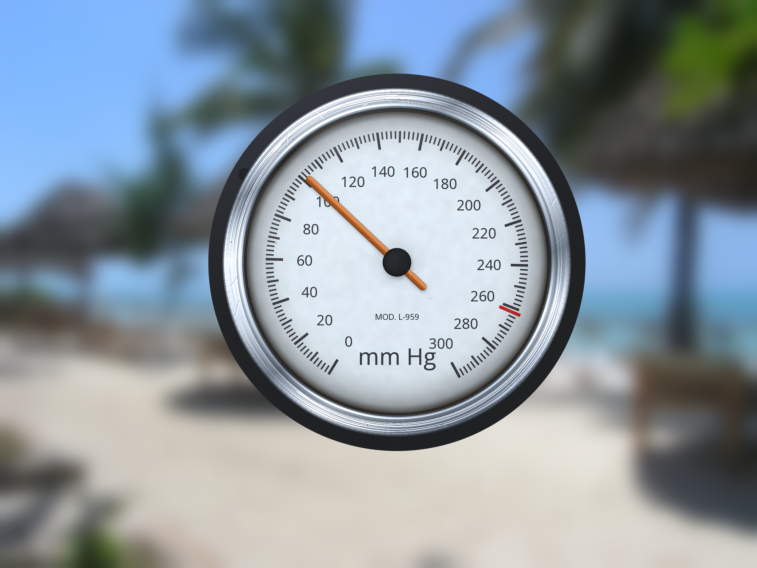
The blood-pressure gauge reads 102 mmHg
